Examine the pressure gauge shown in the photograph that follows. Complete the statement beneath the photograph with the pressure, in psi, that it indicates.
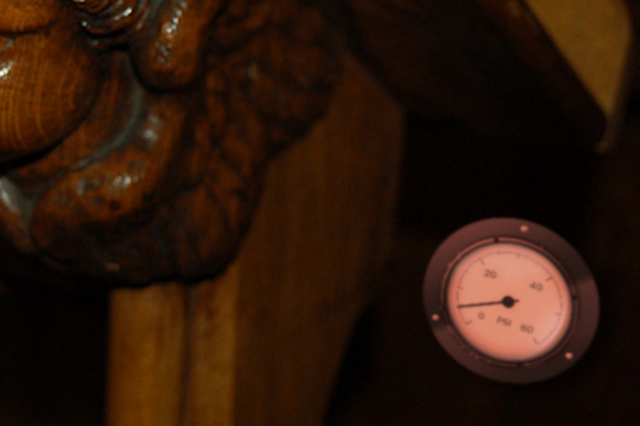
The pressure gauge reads 5 psi
